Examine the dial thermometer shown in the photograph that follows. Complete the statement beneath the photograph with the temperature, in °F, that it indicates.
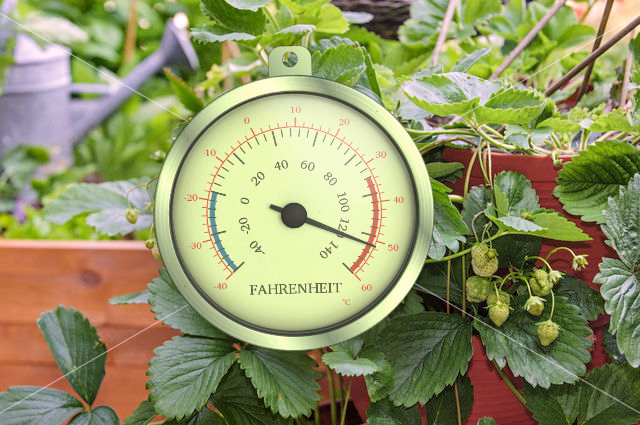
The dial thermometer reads 124 °F
